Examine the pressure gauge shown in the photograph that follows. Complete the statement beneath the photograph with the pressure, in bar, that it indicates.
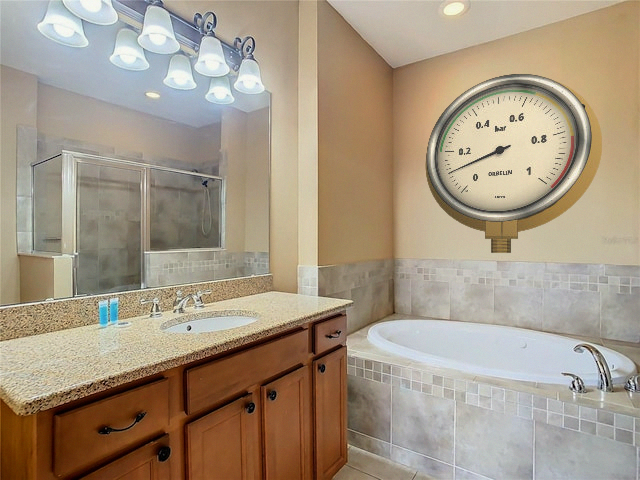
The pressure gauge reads 0.1 bar
